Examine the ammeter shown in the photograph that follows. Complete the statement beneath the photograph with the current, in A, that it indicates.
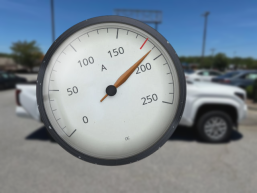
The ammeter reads 190 A
